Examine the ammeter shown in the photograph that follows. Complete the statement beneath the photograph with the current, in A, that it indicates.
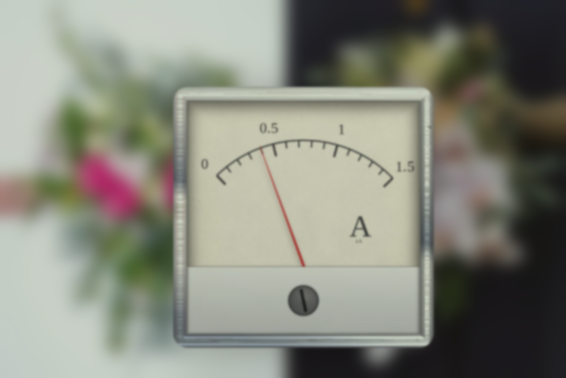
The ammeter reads 0.4 A
